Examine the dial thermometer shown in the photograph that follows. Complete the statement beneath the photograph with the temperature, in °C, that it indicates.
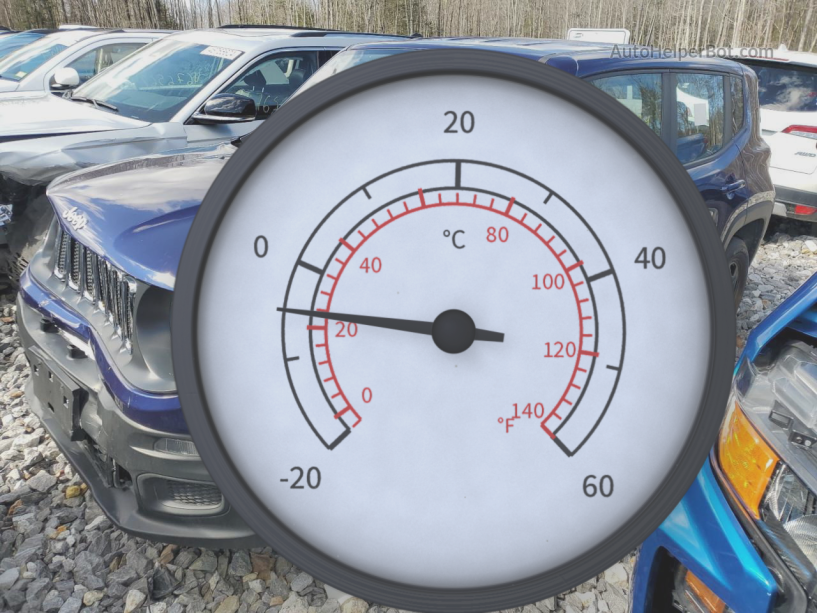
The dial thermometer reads -5 °C
